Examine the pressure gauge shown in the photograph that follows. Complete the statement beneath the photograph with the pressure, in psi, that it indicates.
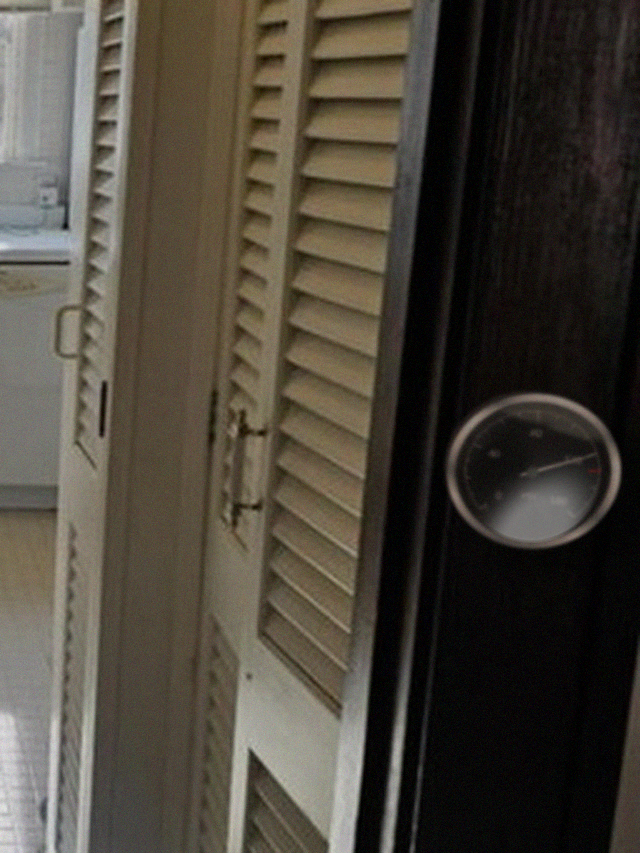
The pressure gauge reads 120 psi
